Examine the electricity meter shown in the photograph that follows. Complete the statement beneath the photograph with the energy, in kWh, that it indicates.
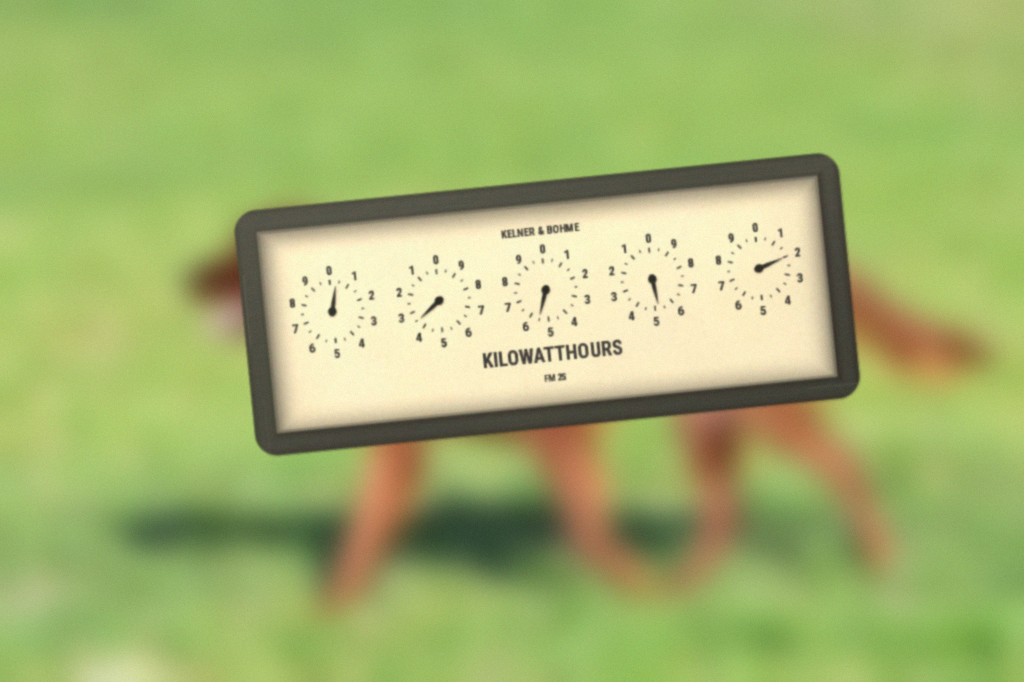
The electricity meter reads 3552 kWh
